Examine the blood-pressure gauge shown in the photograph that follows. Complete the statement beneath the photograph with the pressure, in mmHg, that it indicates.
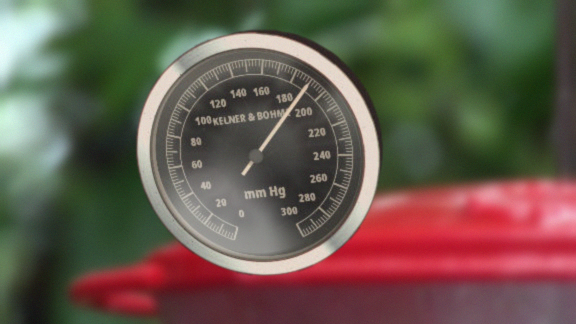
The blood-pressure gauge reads 190 mmHg
